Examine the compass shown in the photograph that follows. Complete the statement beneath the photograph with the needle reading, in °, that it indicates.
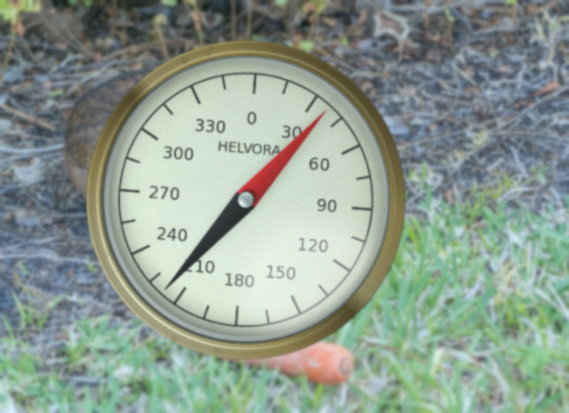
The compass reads 37.5 °
